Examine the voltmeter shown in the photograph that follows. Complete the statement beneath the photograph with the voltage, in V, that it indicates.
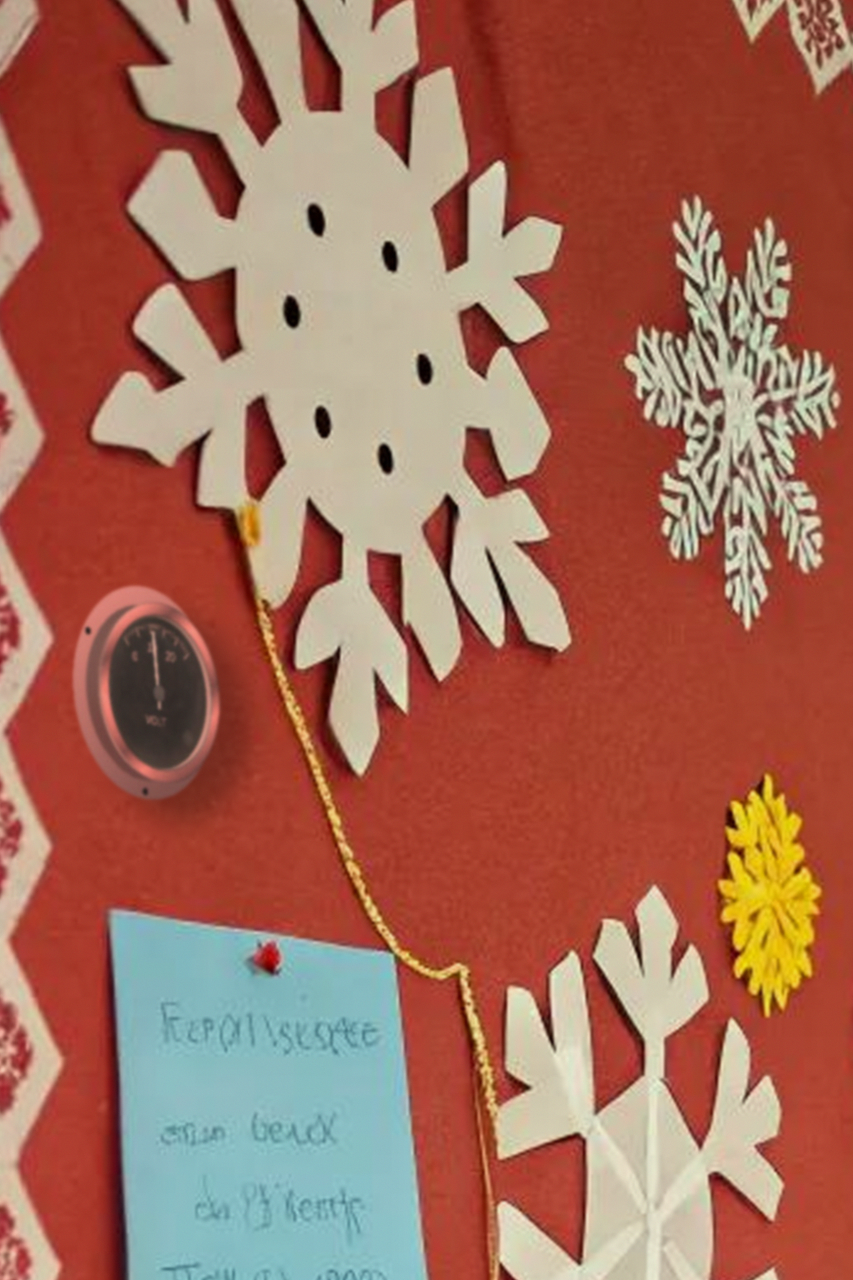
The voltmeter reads 10 V
